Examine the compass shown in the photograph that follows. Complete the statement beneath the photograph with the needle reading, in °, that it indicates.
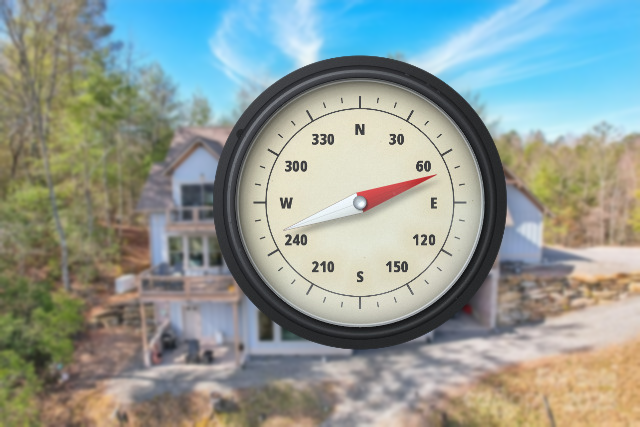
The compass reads 70 °
